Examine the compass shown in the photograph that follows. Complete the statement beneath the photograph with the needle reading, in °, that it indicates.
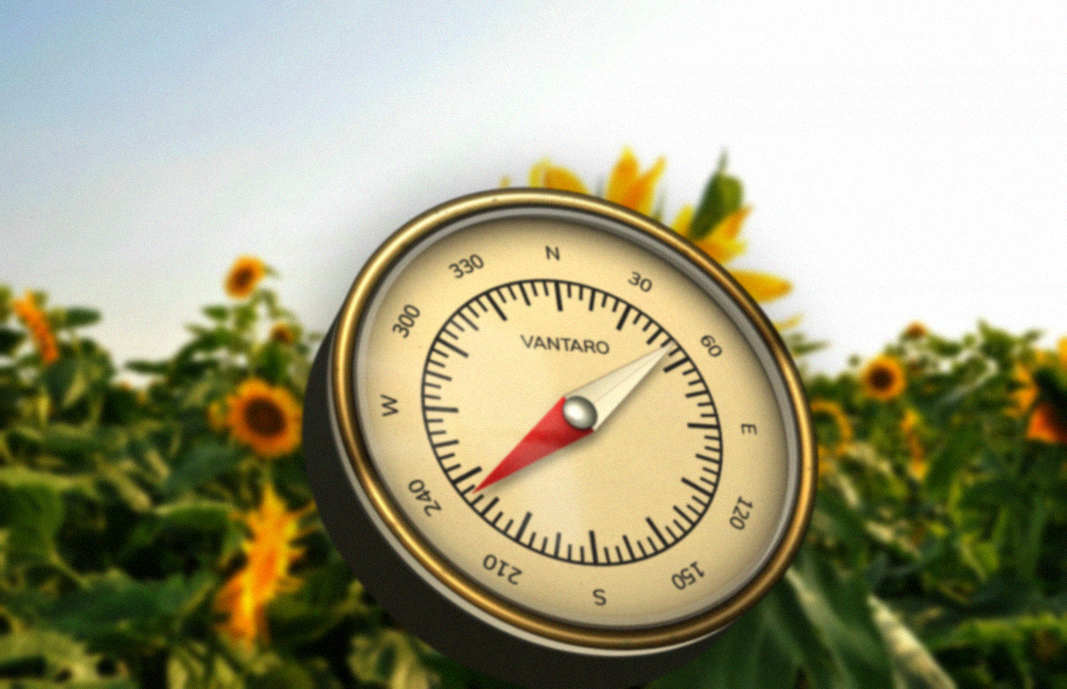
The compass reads 232.5 °
